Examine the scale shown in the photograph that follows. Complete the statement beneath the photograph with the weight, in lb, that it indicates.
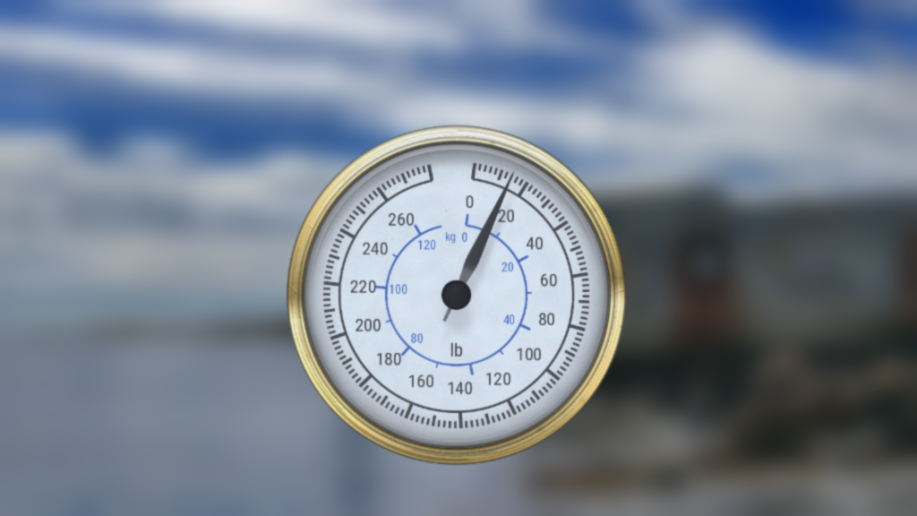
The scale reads 14 lb
